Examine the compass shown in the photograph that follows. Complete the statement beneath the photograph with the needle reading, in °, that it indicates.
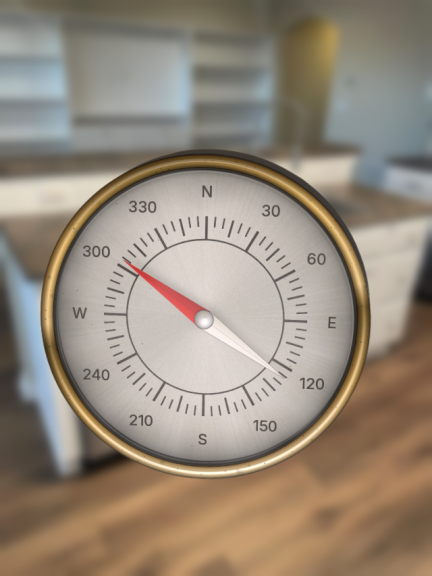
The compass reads 305 °
